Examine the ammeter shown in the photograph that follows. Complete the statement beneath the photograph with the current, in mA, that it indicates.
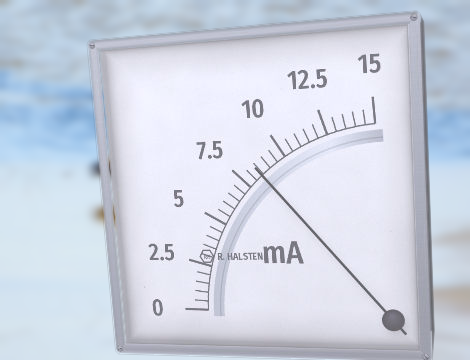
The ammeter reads 8.5 mA
